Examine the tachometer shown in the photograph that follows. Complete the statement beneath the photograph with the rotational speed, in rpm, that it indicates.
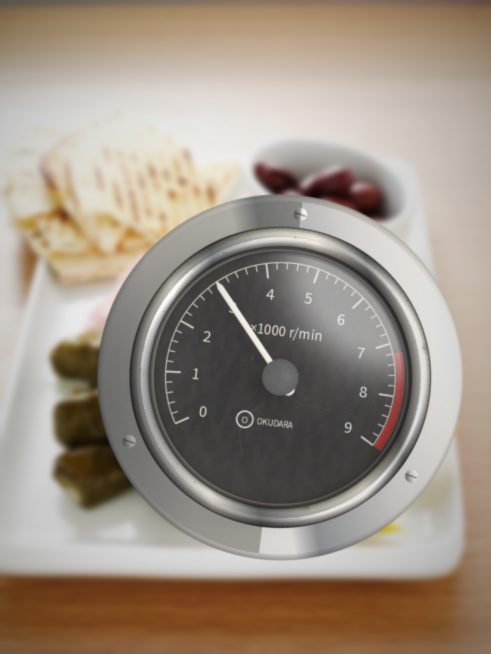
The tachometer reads 3000 rpm
